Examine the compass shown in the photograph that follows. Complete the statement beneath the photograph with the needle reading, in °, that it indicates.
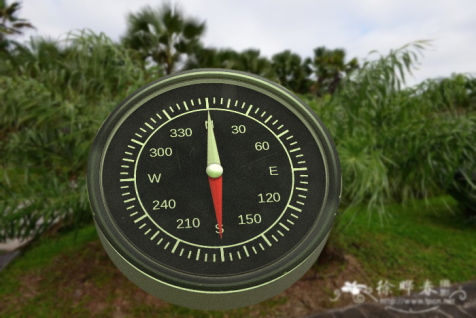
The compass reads 180 °
